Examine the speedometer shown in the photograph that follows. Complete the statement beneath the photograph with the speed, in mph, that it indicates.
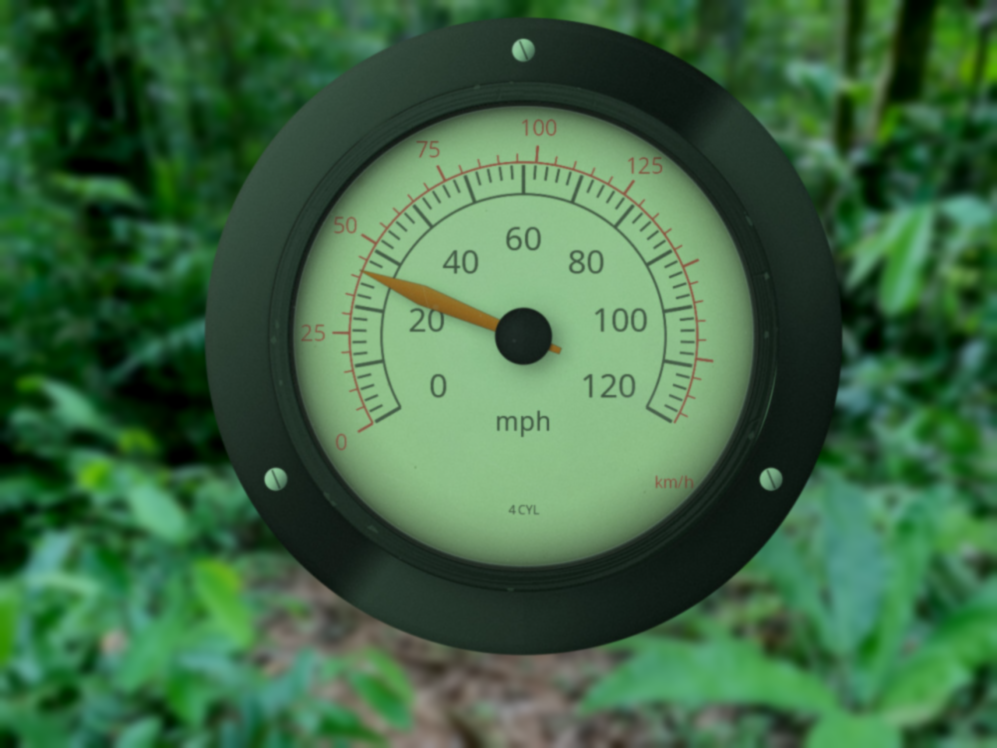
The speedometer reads 26 mph
